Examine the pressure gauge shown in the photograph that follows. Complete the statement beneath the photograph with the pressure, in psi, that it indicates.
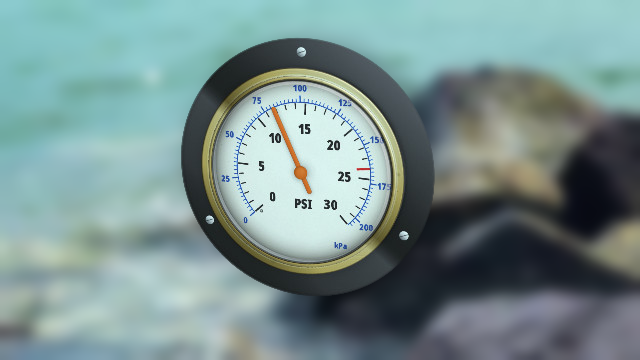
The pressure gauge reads 12 psi
